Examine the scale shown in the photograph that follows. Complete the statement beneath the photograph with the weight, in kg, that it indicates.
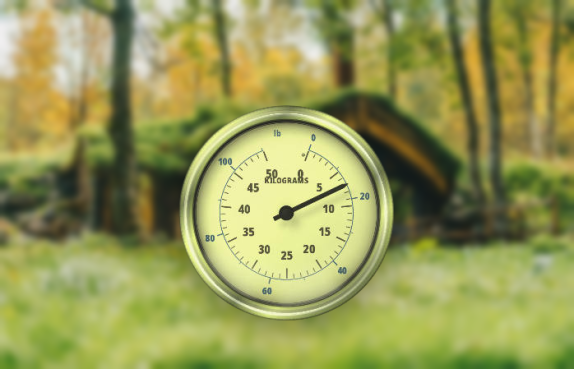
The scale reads 7 kg
